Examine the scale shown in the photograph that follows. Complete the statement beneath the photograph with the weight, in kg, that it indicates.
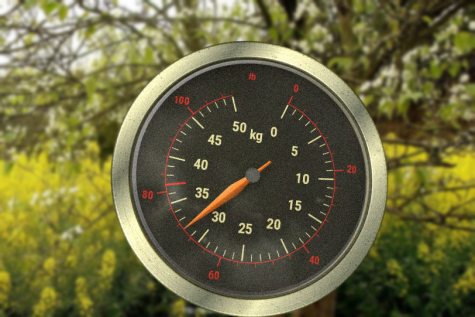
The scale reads 32 kg
